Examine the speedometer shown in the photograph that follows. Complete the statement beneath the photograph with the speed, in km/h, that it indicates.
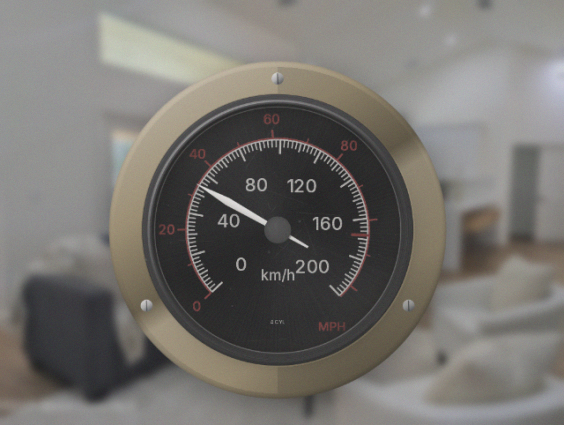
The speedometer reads 54 km/h
